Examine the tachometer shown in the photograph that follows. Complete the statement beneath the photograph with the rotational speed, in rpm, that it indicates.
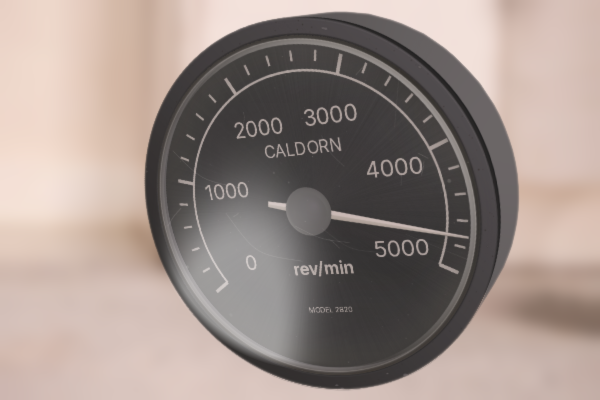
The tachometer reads 4700 rpm
